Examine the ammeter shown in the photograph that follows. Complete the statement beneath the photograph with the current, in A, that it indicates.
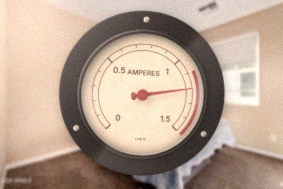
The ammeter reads 1.2 A
